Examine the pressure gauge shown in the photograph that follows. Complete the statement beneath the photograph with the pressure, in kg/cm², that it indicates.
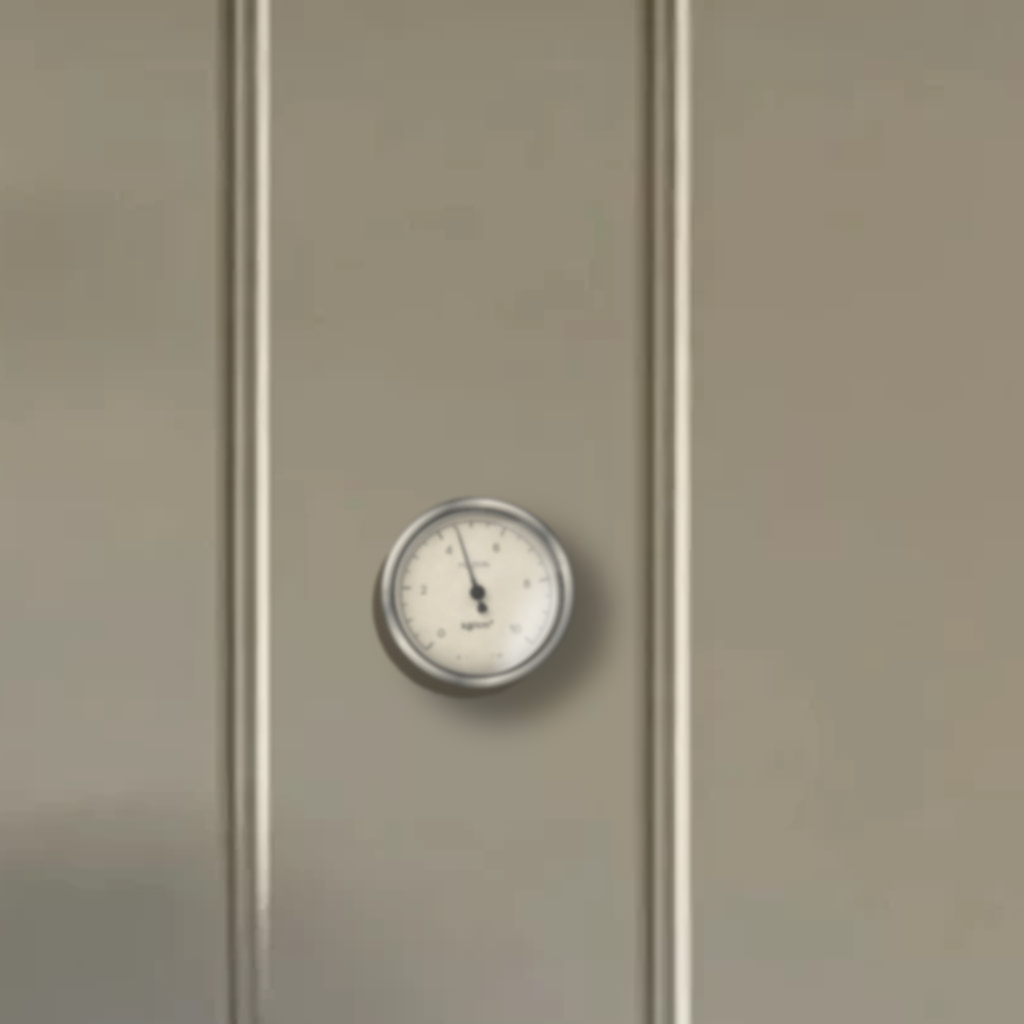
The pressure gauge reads 4.5 kg/cm²
